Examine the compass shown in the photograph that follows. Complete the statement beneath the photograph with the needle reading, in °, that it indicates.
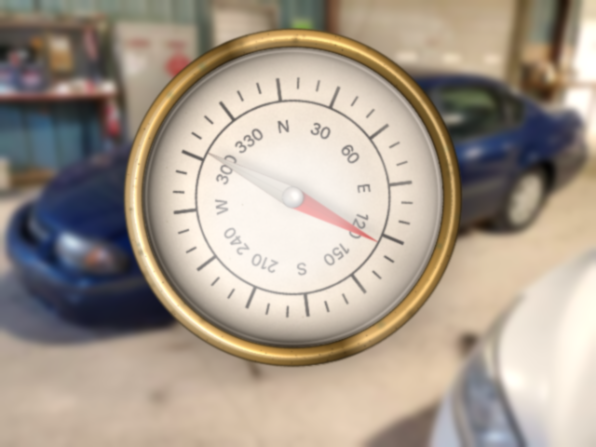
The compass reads 125 °
